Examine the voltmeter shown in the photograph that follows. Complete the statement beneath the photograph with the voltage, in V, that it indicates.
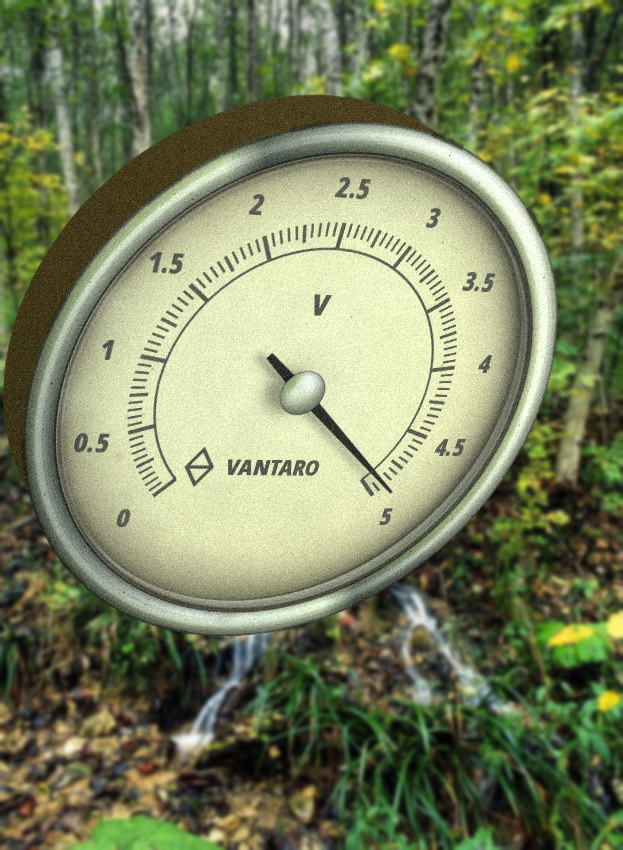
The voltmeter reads 4.9 V
